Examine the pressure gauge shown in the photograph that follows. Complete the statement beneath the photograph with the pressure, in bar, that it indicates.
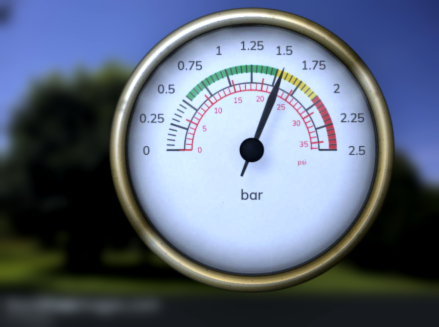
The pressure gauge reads 1.55 bar
